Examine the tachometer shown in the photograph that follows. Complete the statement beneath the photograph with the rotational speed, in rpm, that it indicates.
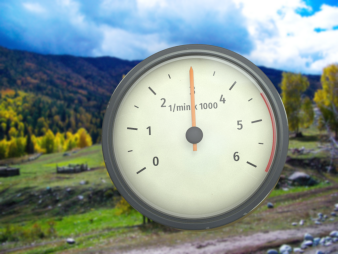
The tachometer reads 3000 rpm
